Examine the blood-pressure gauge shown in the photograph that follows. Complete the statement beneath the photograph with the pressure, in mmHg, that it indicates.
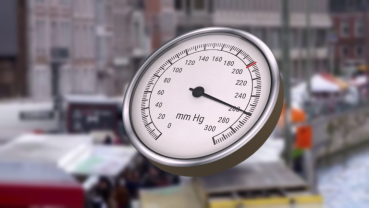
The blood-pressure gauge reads 260 mmHg
